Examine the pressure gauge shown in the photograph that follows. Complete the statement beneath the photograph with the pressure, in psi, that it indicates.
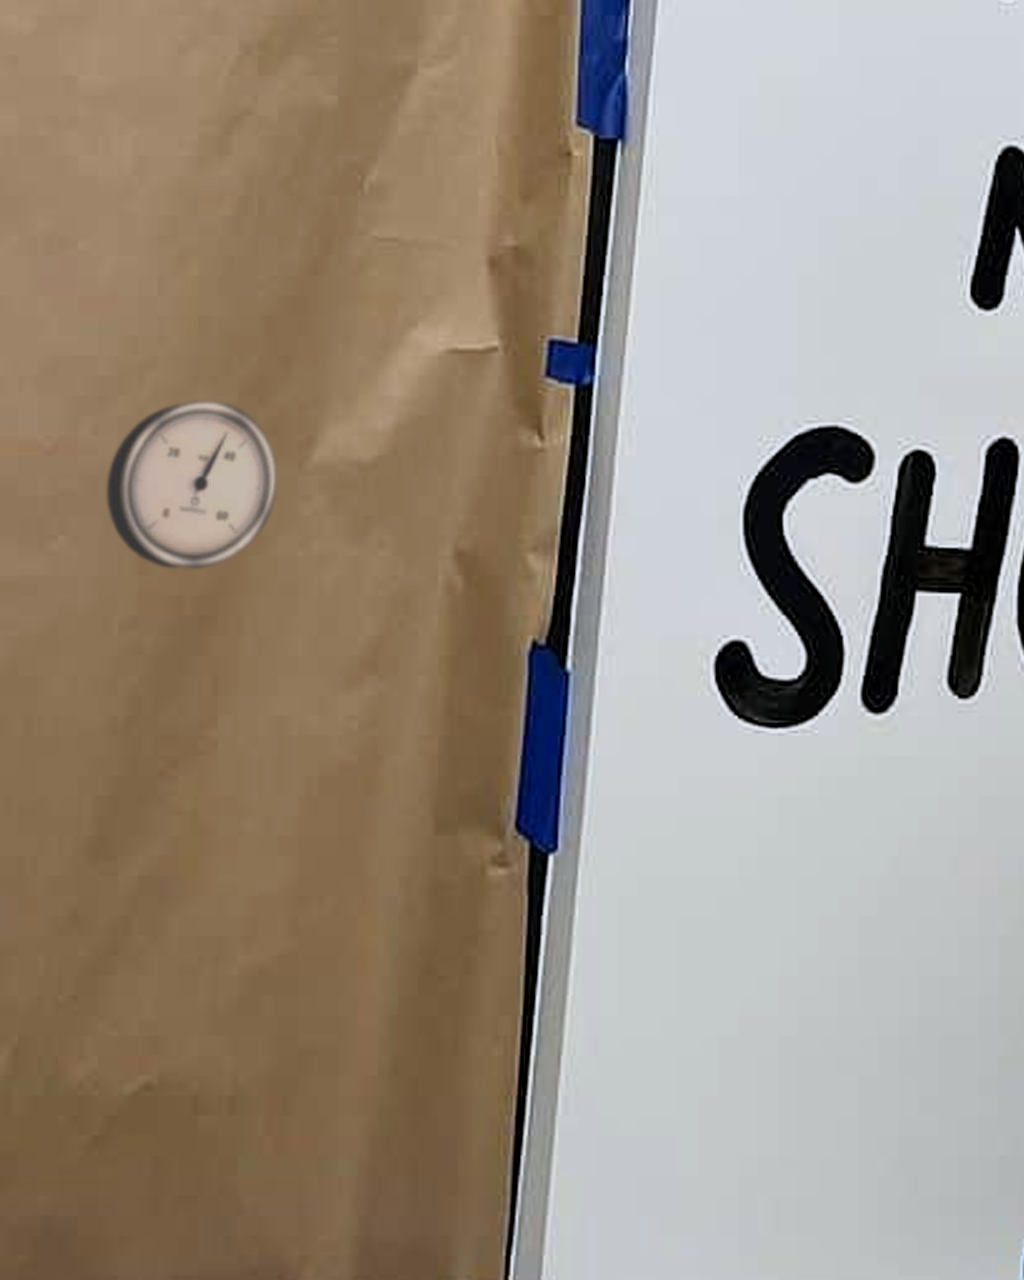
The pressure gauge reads 35 psi
